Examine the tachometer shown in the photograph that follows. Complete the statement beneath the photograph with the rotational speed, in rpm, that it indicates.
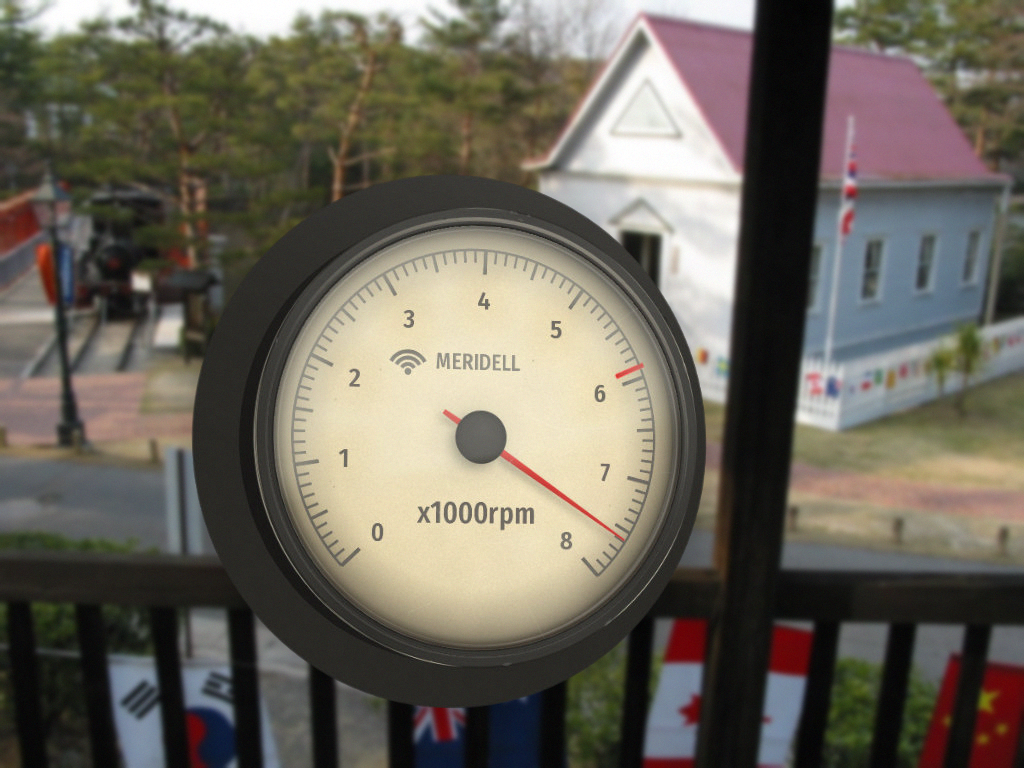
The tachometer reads 7600 rpm
